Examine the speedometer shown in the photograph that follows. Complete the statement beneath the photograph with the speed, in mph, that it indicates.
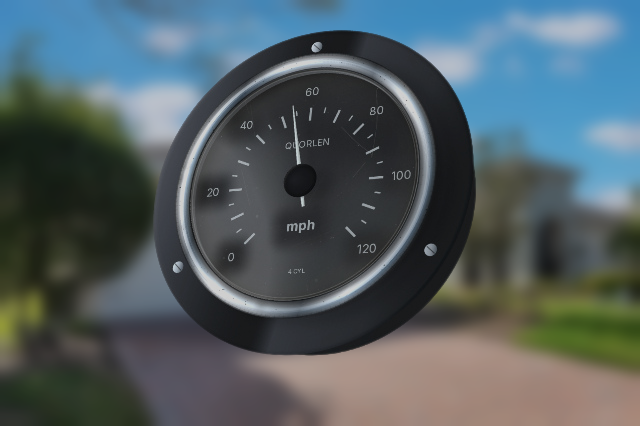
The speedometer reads 55 mph
